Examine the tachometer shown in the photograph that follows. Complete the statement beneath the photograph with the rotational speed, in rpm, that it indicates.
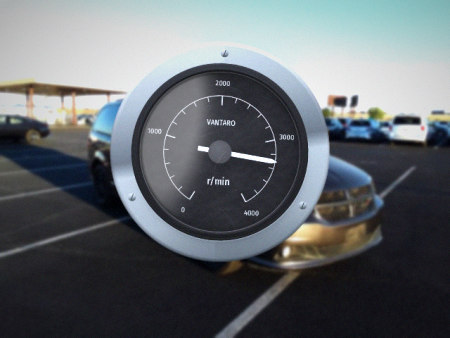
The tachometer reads 3300 rpm
